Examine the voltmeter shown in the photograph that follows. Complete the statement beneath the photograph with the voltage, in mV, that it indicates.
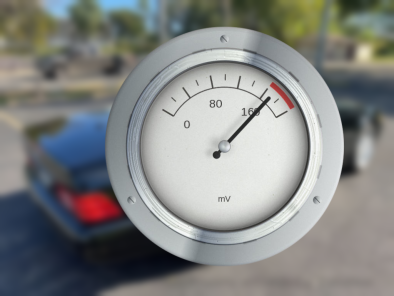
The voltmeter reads 170 mV
